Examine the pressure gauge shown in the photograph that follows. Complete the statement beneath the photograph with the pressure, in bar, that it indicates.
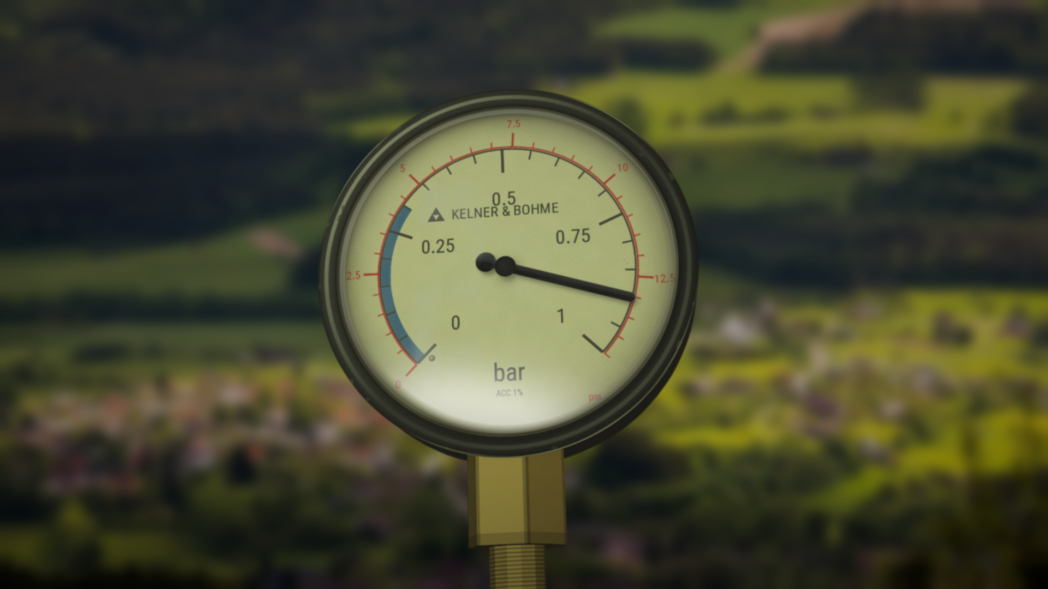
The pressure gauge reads 0.9 bar
